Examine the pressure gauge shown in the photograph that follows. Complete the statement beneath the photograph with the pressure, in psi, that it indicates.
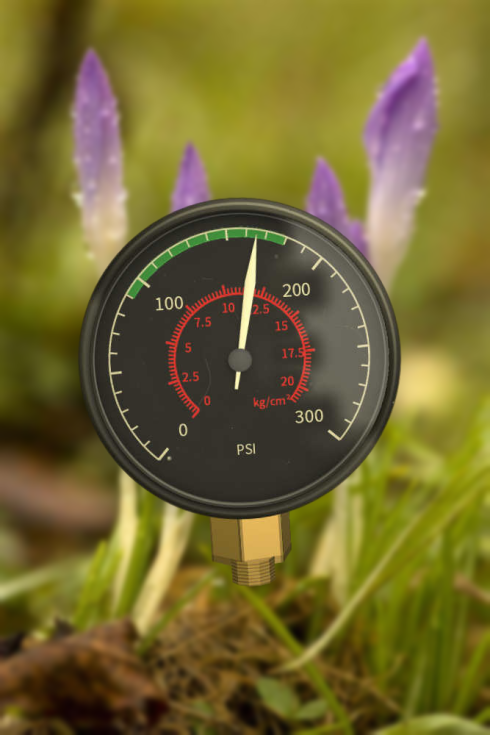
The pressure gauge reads 165 psi
